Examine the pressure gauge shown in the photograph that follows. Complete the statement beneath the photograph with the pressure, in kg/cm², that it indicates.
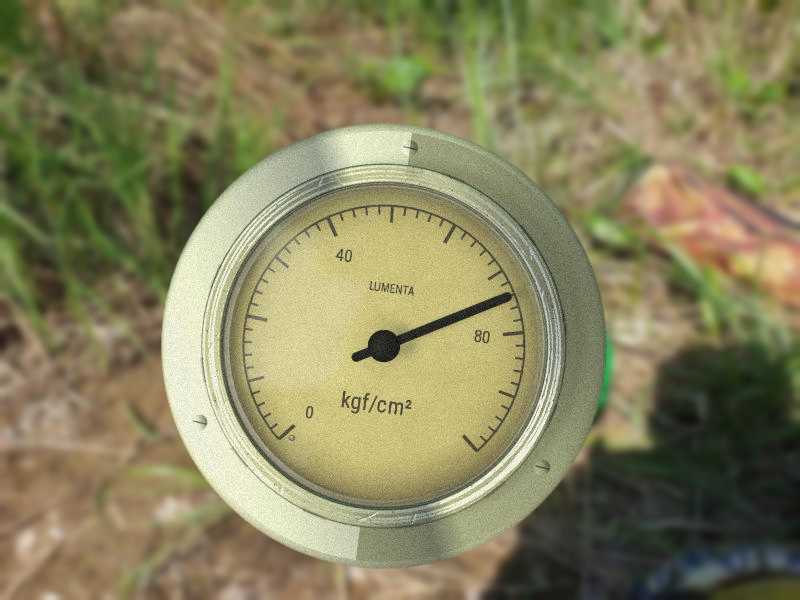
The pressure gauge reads 74 kg/cm²
